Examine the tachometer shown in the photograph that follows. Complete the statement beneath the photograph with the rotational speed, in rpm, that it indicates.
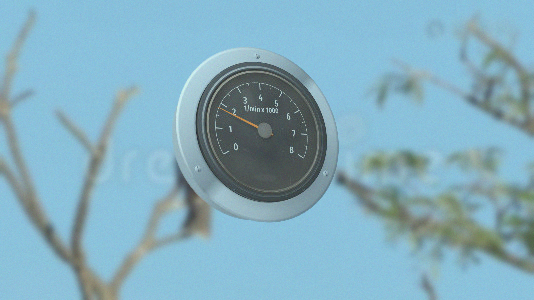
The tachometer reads 1750 rpm
